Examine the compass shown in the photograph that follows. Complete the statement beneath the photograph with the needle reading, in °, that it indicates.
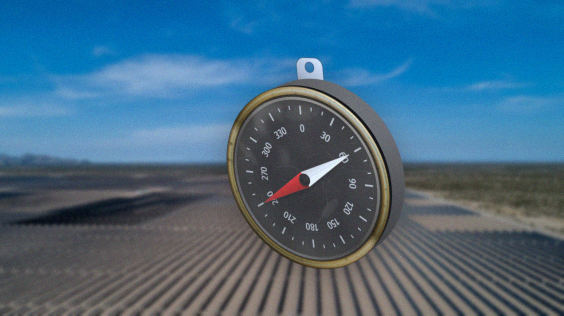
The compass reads 240 °
